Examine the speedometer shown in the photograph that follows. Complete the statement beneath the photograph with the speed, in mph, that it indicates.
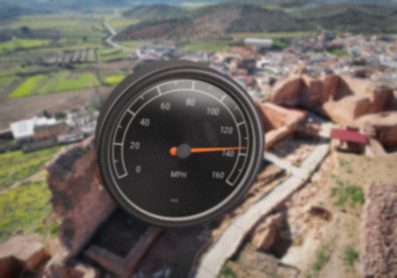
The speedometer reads 135 mph
